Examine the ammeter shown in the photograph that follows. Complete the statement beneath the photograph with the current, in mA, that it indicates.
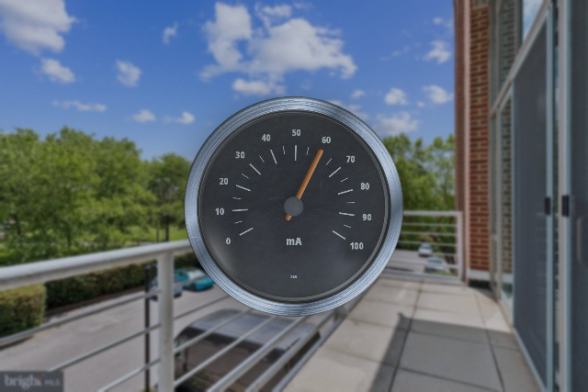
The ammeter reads 60 mA
